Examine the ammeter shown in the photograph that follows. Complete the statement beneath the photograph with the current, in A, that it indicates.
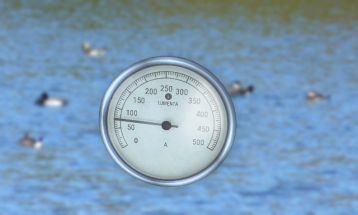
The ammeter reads 75 A
